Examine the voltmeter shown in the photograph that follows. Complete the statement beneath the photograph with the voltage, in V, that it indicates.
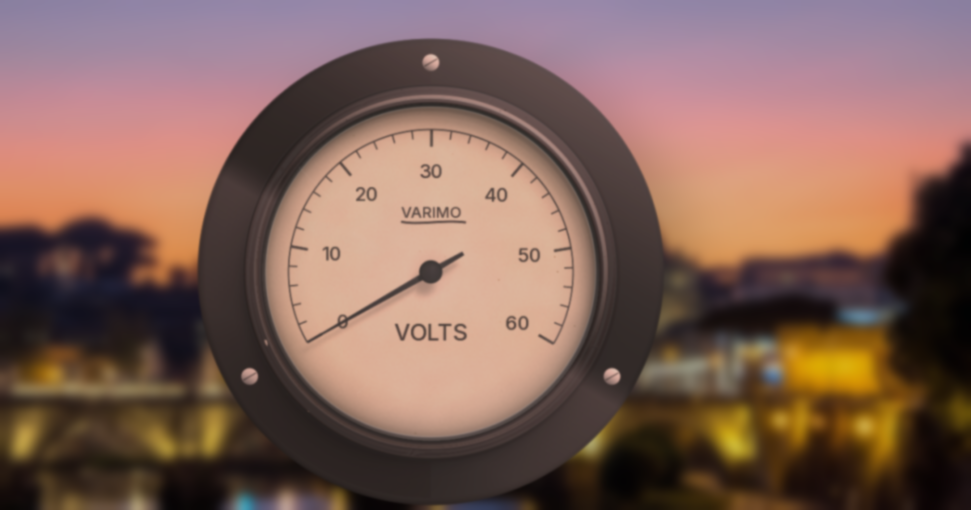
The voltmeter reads 0 V
